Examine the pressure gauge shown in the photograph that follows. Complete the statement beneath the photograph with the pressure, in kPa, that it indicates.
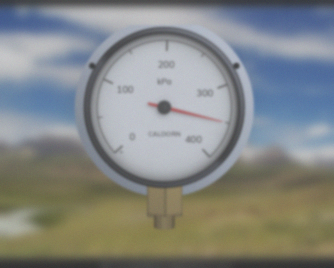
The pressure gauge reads 350 kPa
